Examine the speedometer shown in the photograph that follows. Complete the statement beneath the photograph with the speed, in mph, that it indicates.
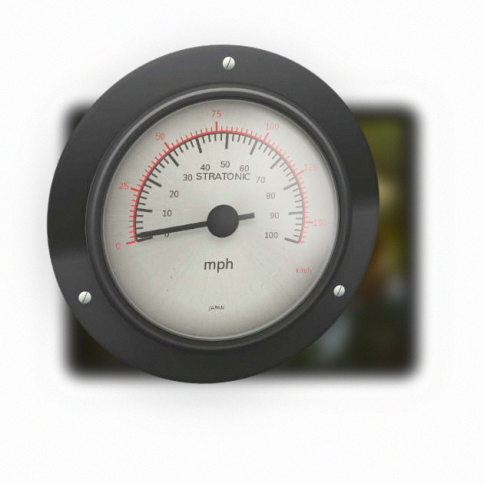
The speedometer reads 2 mph
